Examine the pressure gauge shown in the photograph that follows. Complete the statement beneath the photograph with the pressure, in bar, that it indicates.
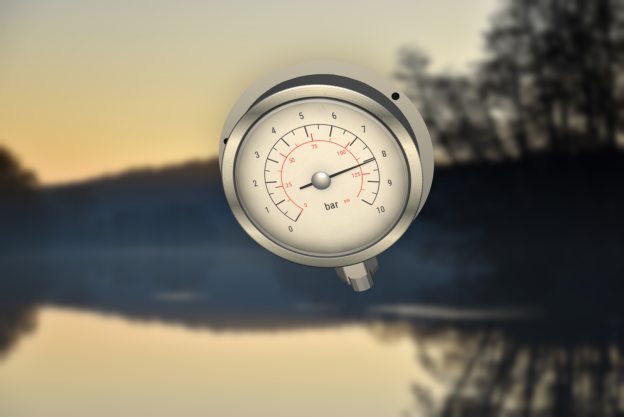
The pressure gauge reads 8 bar
